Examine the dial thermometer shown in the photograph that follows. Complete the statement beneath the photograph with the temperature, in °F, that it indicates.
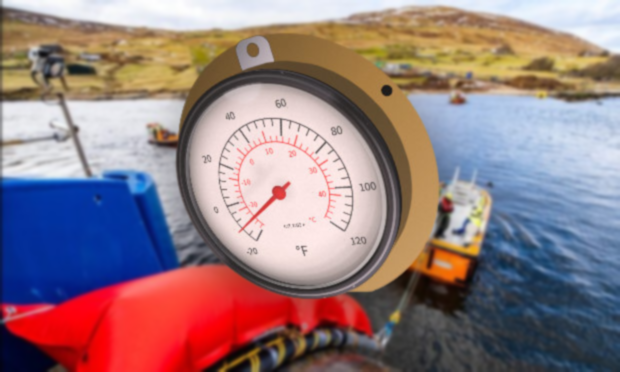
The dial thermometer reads -12 °F
